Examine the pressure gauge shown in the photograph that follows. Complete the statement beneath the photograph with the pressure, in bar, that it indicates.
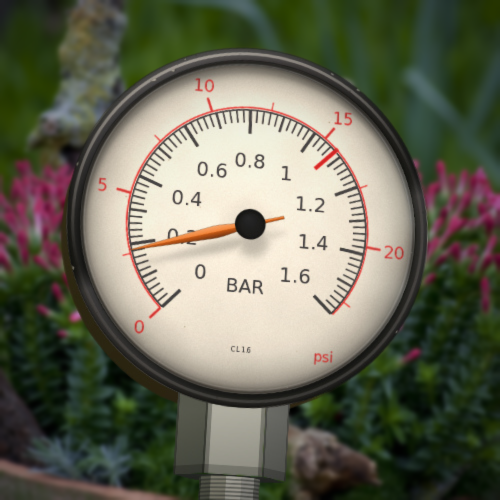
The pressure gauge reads 0.18 bar
